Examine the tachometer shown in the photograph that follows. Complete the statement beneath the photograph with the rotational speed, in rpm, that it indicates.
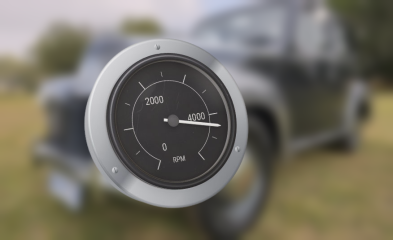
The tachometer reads 4250 rpm
